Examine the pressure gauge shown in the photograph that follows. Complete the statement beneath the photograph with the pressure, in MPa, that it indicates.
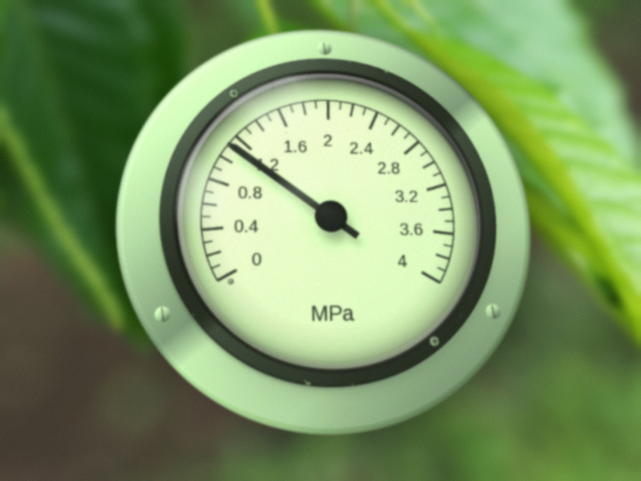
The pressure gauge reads 1.1 MPa
